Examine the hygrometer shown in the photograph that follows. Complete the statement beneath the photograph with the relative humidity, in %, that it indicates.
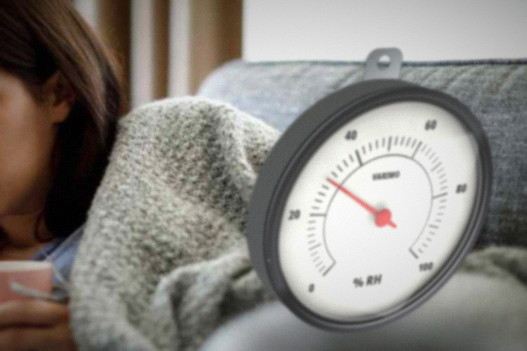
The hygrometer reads 30 %
